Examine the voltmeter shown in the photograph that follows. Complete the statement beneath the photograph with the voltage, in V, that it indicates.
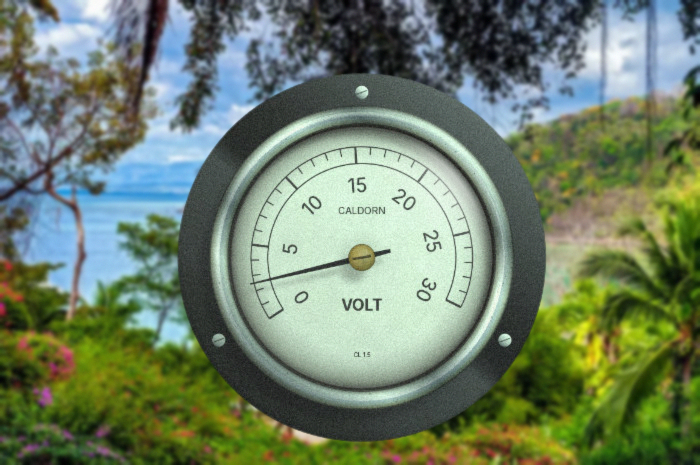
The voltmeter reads 2.5 V
